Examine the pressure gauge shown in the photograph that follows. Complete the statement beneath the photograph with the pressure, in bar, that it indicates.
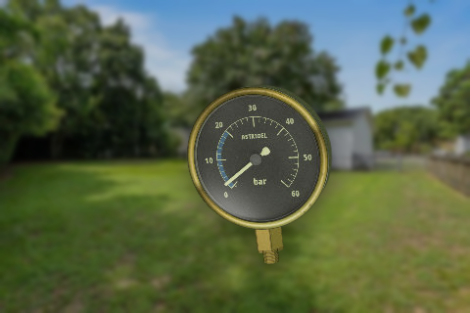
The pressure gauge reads 2 bar
